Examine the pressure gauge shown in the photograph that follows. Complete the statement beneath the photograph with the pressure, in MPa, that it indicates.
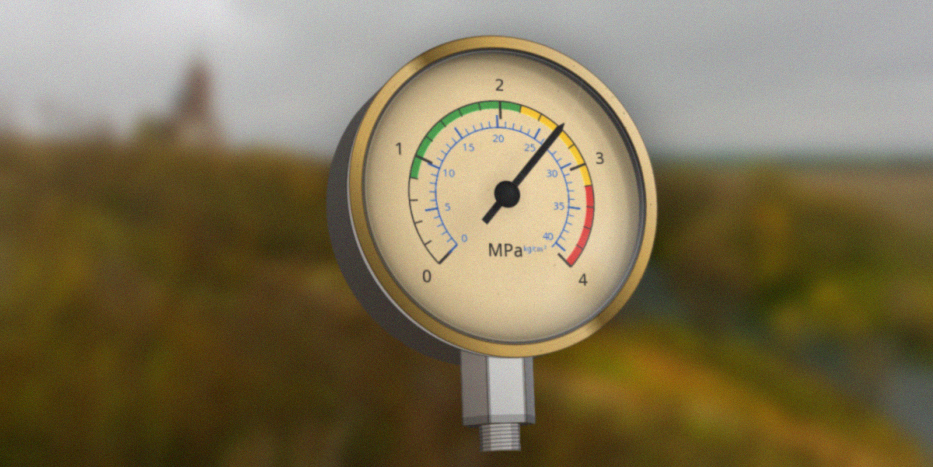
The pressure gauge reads 2.6 MPa
